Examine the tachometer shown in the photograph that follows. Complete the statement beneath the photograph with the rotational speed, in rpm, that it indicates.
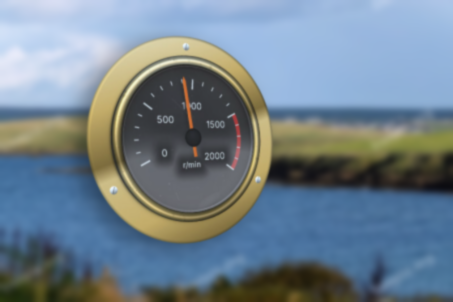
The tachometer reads 900 rpm
